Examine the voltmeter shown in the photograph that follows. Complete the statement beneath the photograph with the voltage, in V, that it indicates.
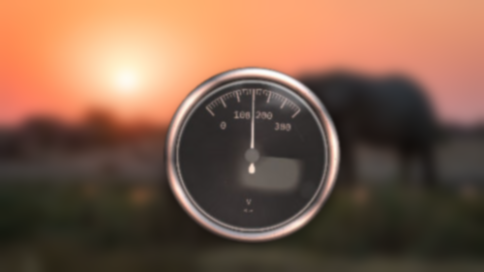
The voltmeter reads 150 V
